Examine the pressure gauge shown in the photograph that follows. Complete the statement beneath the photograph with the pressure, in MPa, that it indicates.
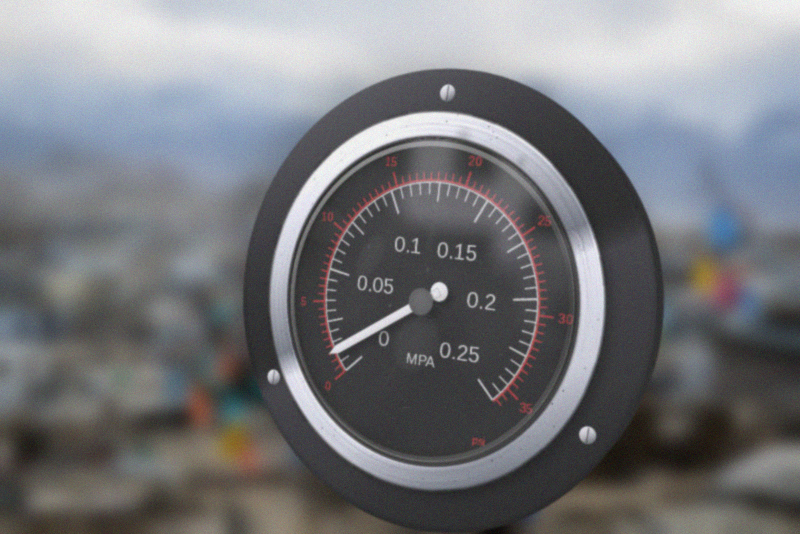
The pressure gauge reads 0.01 MPa
